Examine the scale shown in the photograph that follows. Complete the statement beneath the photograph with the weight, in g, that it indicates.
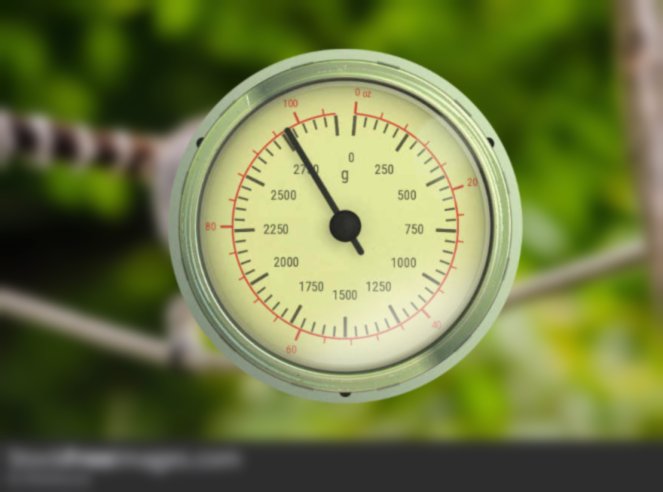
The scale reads 2775 g
